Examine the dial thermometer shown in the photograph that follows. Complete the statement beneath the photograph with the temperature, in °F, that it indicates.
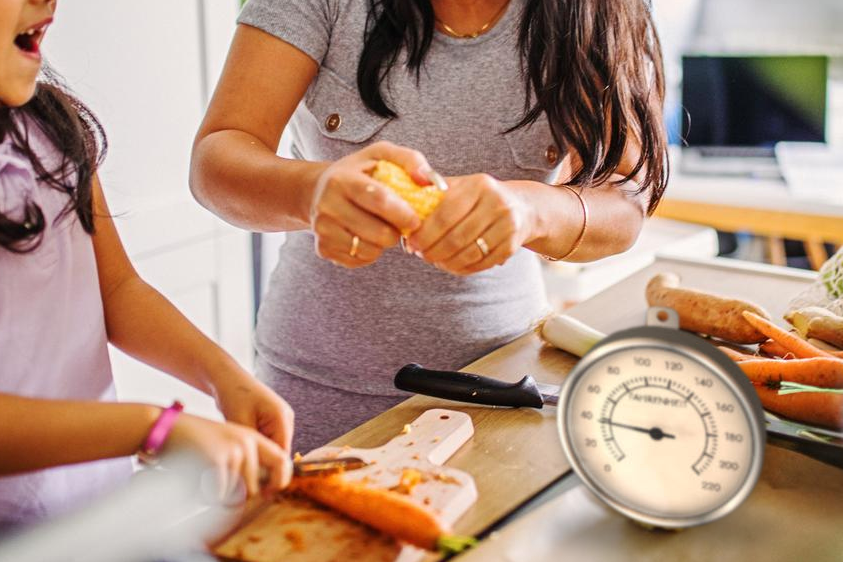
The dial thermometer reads 40 °F
